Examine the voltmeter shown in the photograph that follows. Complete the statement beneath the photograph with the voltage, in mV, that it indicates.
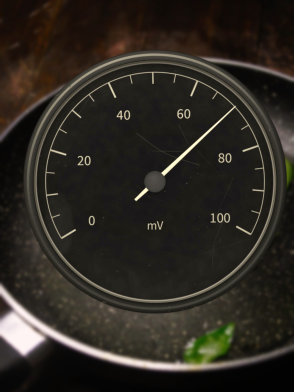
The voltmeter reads 70 mV
